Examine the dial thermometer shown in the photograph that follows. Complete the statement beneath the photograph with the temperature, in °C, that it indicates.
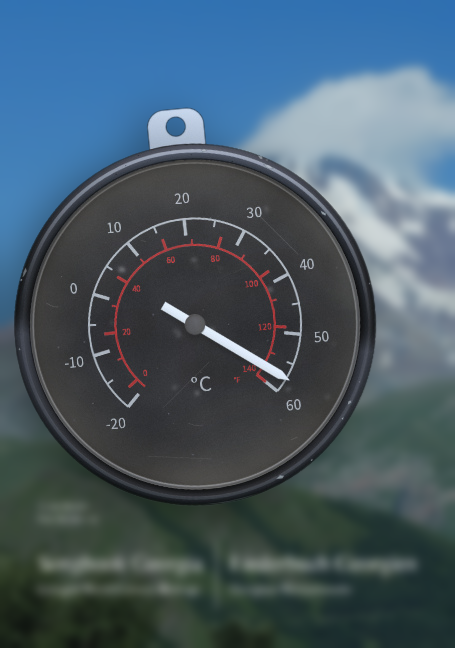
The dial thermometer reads 57.5 °C
